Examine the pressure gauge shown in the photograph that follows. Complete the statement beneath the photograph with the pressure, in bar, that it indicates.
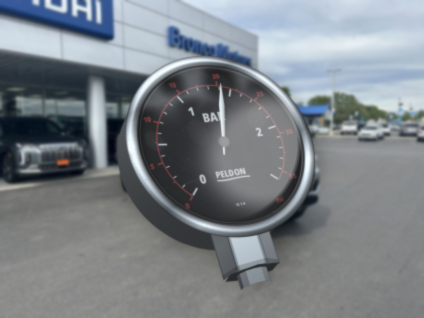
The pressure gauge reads 1.4 bar
